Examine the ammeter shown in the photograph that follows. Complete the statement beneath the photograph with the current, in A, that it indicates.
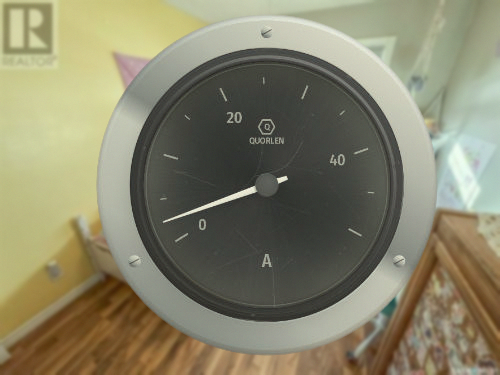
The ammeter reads 2.5 A
